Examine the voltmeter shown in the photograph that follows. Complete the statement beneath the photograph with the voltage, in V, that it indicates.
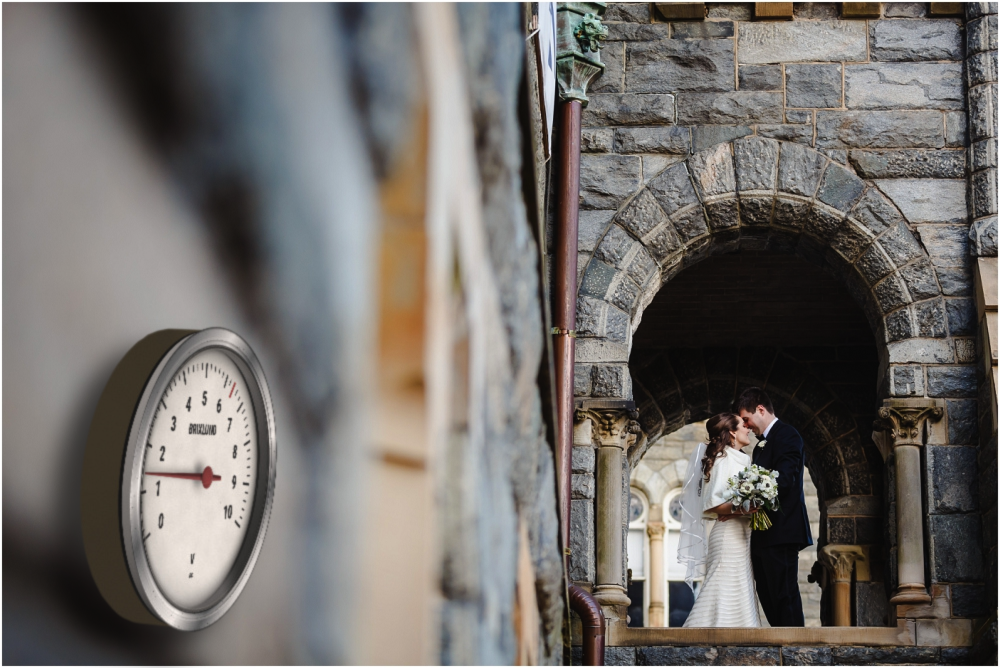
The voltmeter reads 1.4 V
